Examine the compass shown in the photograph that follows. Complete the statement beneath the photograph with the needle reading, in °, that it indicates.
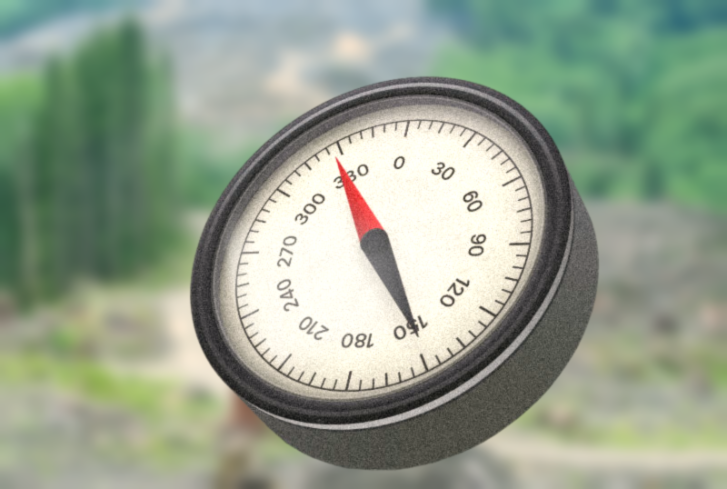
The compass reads 327.5 °
